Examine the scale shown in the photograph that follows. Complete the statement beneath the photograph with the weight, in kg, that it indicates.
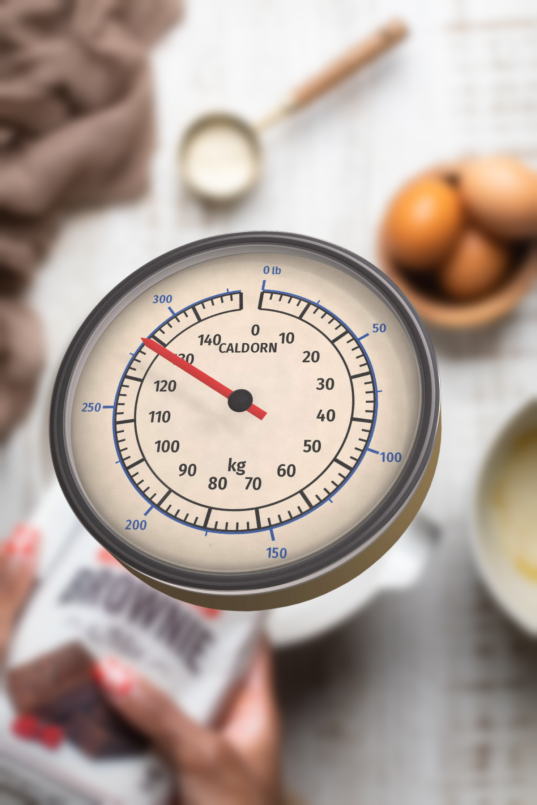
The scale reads 128 kg
